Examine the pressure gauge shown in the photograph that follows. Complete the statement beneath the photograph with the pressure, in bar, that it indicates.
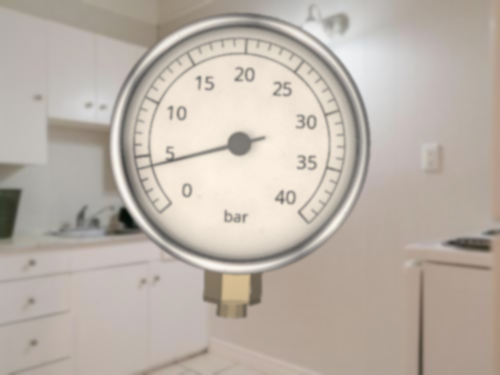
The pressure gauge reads 4 bar
